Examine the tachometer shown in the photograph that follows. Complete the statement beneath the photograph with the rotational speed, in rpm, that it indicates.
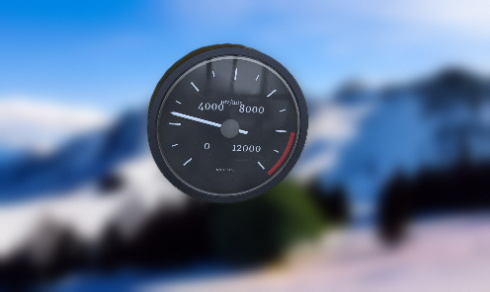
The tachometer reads 2500 rpm
